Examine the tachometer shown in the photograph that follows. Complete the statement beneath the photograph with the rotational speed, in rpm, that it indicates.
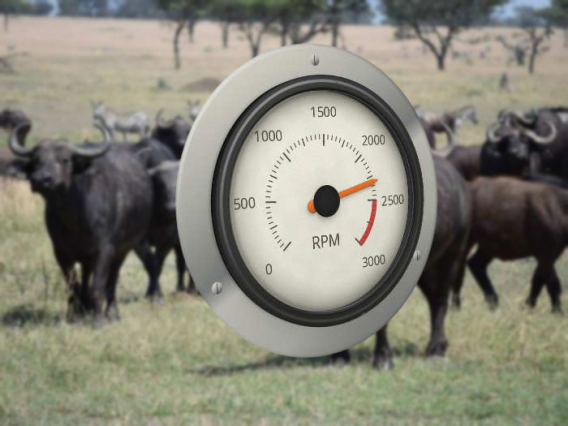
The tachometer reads 2300 rpm
